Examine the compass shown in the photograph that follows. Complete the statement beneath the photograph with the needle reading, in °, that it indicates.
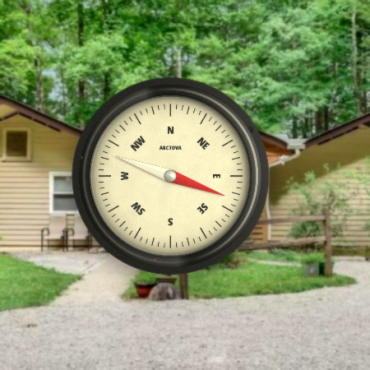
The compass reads 110 °
